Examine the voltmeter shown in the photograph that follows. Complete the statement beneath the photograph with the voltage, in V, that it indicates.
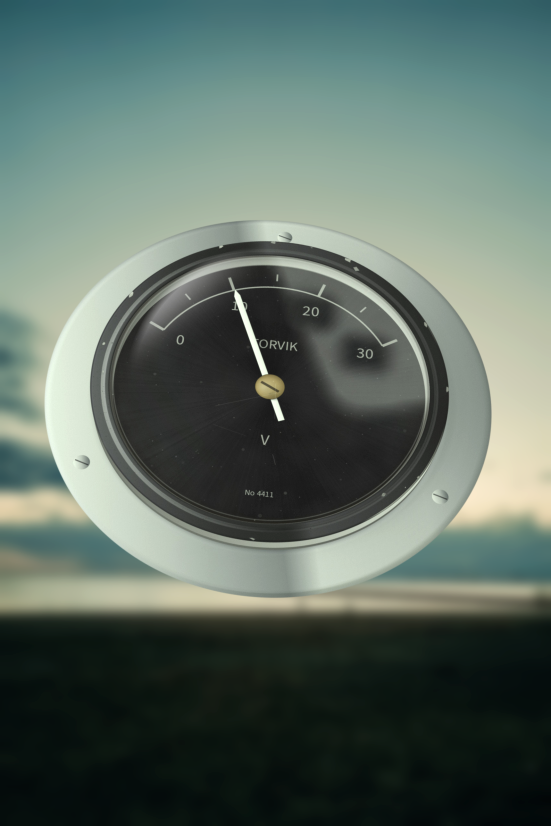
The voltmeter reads 10 V
